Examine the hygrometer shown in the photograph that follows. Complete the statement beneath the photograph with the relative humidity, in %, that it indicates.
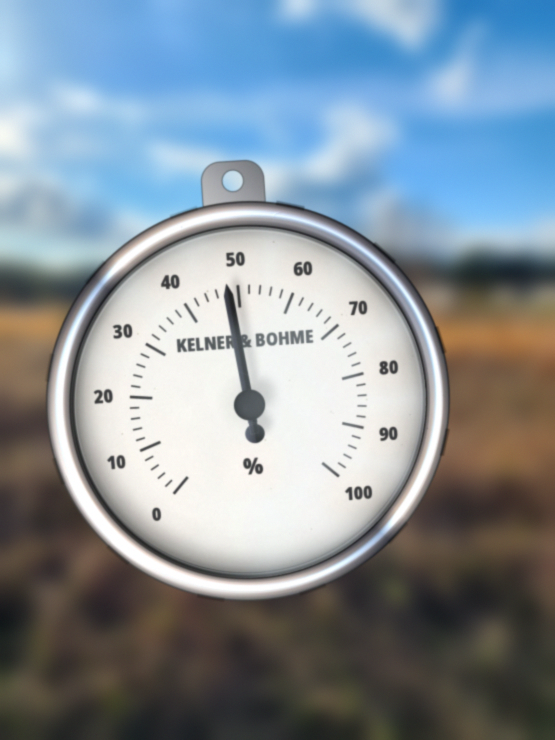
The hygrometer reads 48 %
